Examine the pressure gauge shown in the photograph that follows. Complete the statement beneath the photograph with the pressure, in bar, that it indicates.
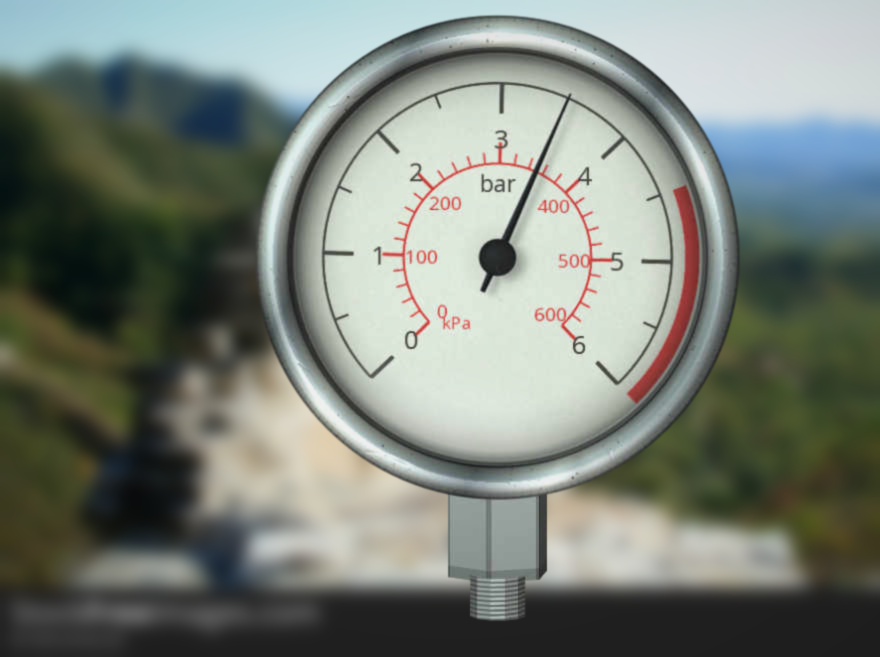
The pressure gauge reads 3.5 bar
